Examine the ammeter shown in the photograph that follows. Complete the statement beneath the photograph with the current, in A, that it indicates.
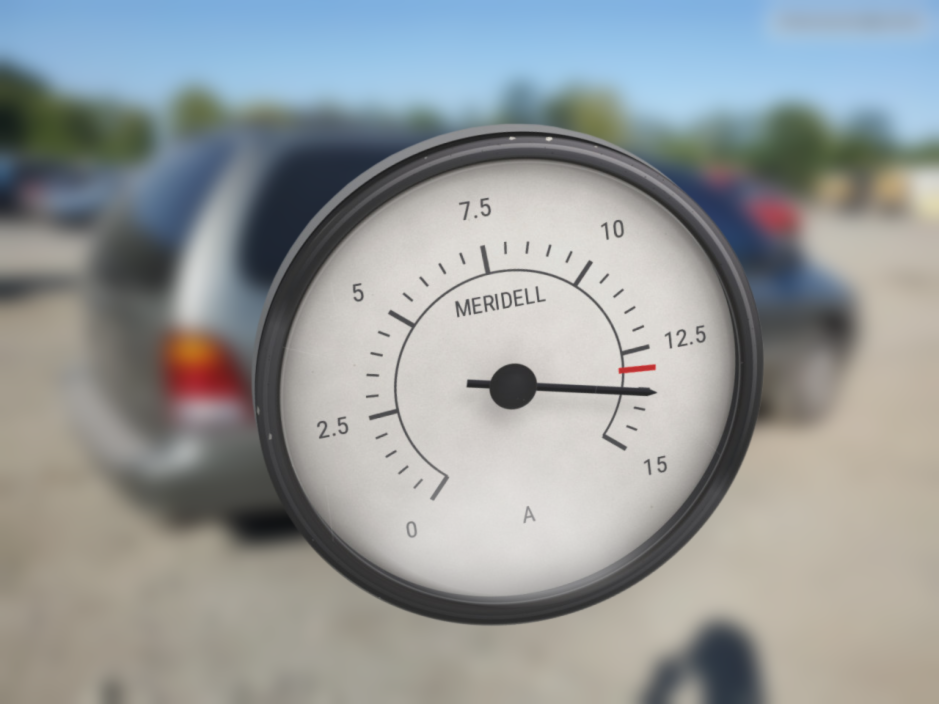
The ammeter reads 13.5 A
